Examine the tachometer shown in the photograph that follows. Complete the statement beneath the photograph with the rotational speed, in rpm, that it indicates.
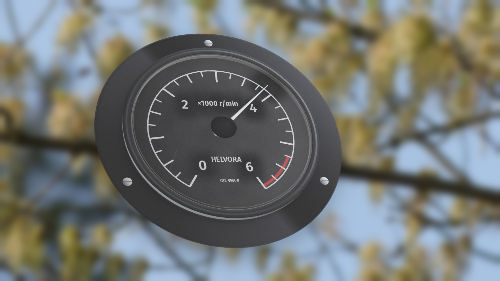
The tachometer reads 3875 rpm
